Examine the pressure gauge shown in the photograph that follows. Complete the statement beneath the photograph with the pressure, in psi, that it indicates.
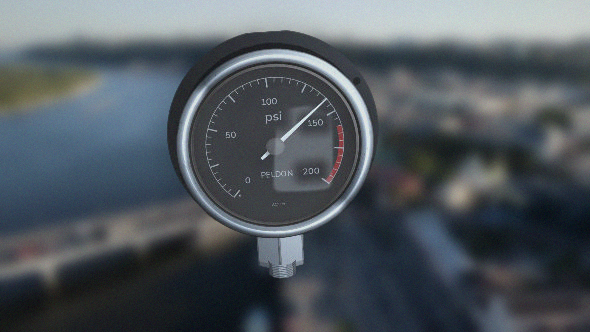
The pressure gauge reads 140 psi
